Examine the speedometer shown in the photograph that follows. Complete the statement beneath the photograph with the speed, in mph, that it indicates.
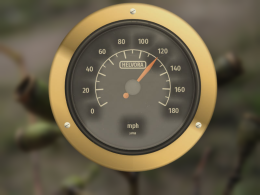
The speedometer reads 120 mph
